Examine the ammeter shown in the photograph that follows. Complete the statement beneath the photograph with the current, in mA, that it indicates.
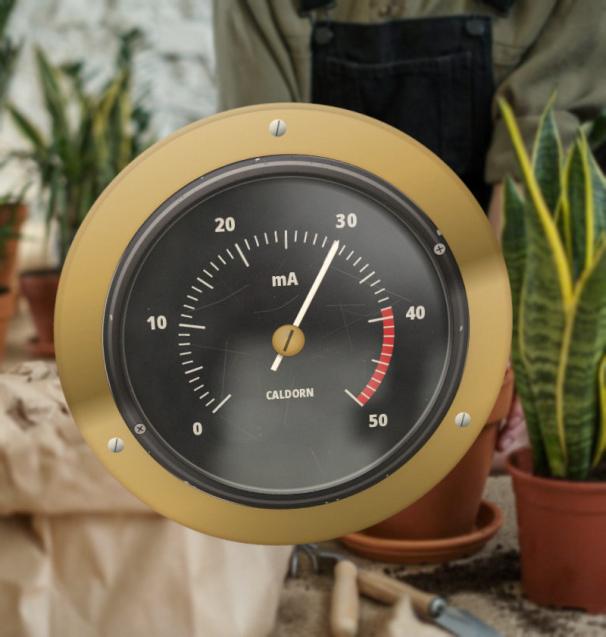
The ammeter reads 30 mA
